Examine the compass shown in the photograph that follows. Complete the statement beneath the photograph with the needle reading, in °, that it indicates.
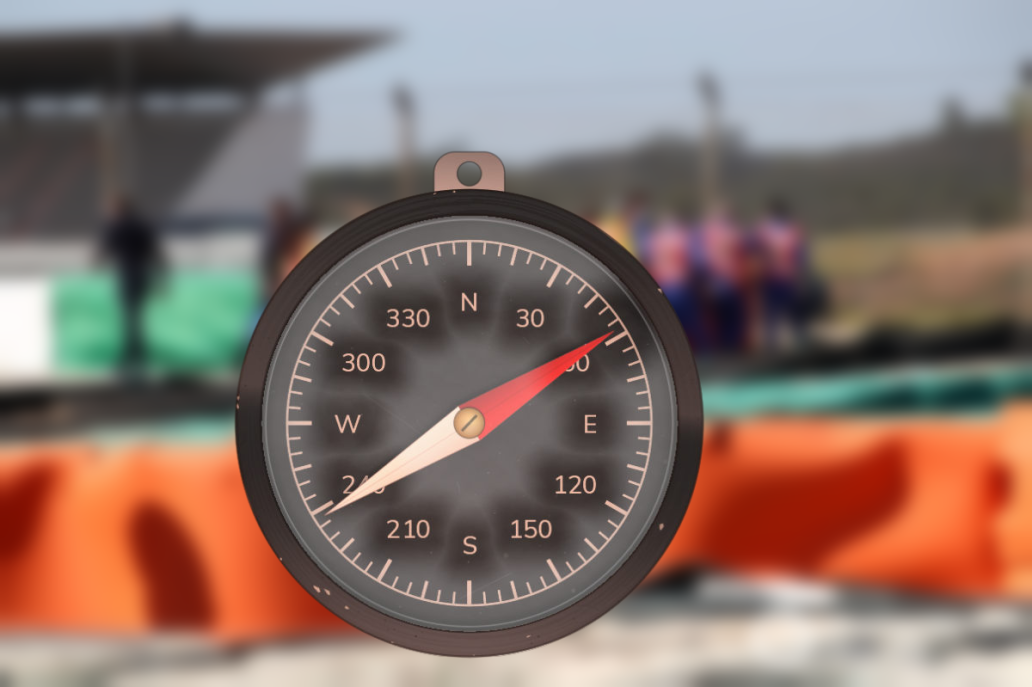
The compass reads 57.5 °
